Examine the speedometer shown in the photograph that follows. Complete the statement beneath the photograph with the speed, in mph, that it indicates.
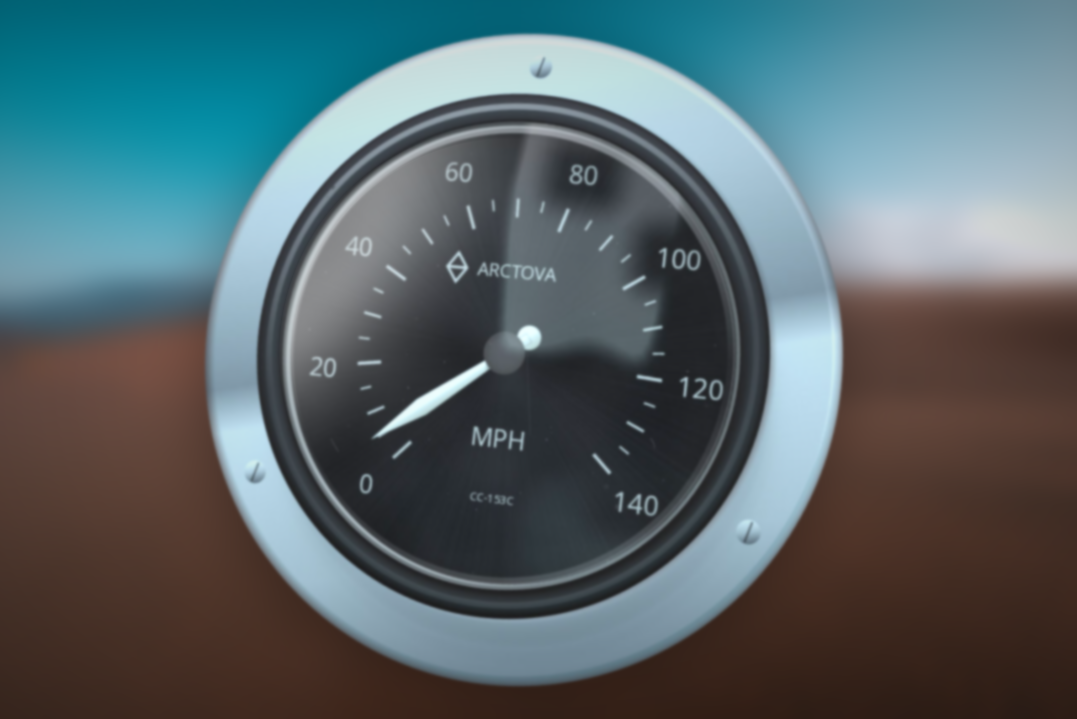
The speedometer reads 5 mph
